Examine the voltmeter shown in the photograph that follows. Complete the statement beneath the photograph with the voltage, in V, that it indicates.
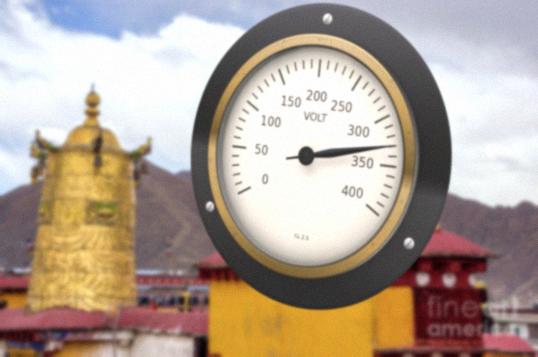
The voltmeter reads 330 V
